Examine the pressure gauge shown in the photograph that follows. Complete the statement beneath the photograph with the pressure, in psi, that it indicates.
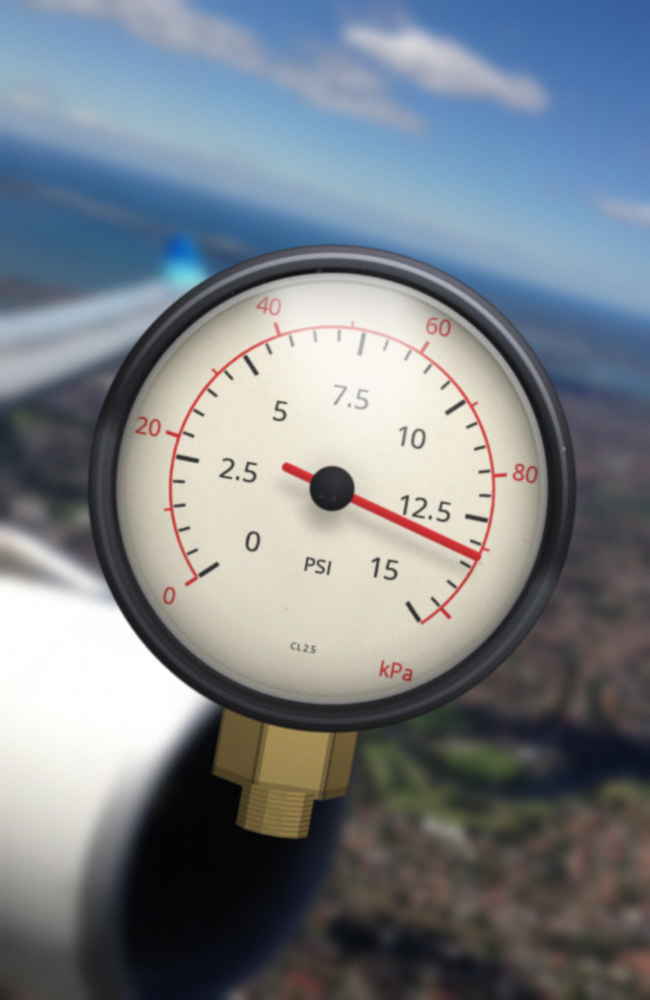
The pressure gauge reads 13.25 psi
